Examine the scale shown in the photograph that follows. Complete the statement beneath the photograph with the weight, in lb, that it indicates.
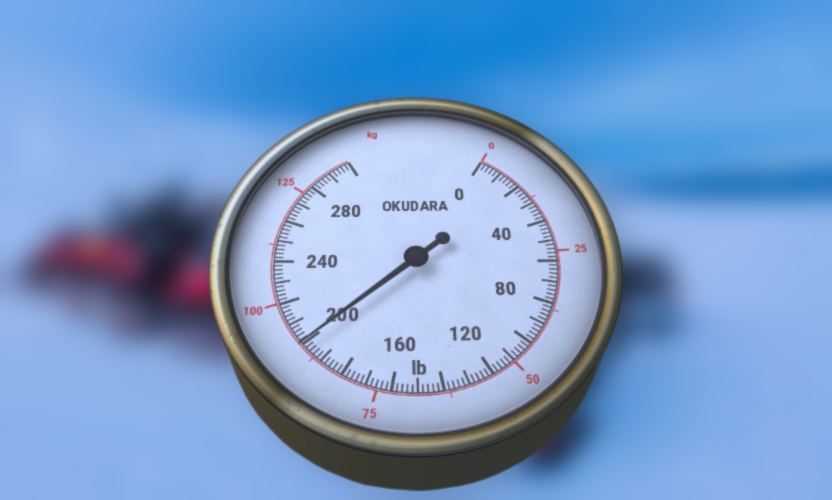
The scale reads 200 lb
